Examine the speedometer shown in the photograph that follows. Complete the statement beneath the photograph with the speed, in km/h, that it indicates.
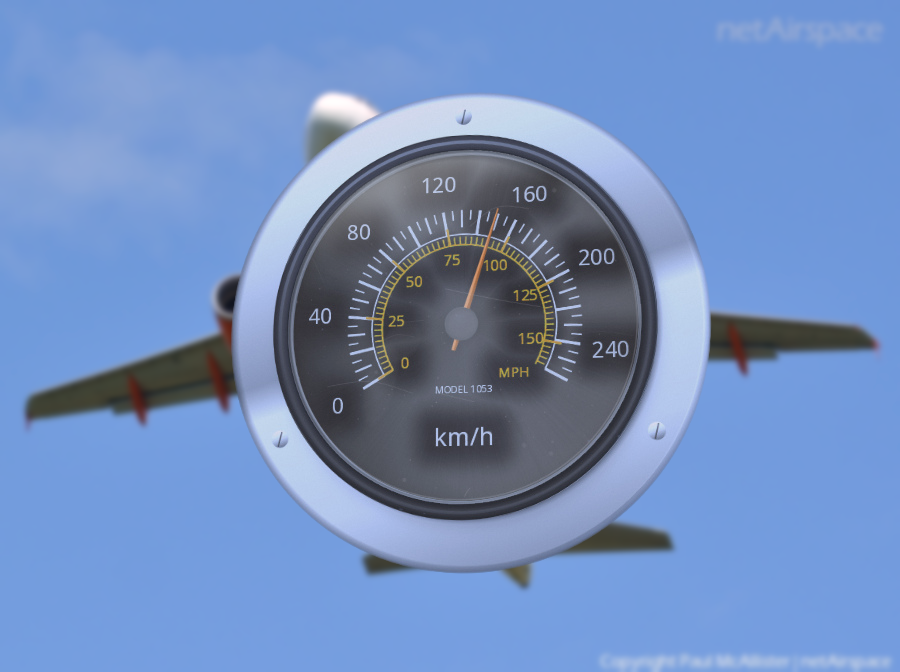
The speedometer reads 150 km/h
